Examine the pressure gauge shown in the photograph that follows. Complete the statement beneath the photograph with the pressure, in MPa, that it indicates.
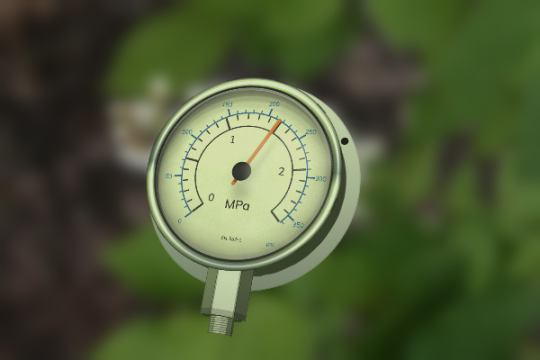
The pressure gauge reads 1.5 MPa
